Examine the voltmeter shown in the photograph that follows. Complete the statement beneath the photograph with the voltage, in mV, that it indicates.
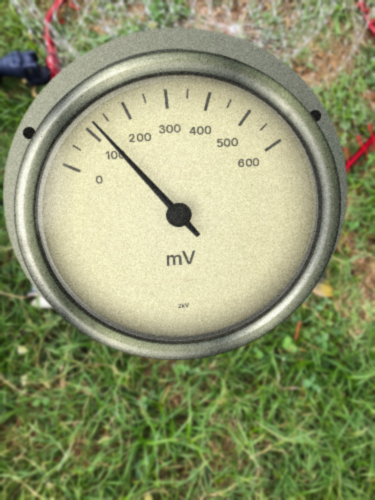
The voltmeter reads 125 mV
